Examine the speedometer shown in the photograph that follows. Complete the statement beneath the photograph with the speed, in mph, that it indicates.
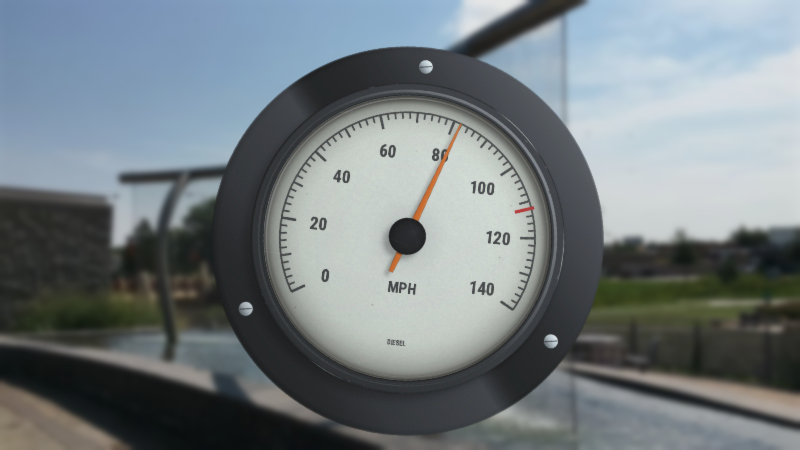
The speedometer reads 82 mph
